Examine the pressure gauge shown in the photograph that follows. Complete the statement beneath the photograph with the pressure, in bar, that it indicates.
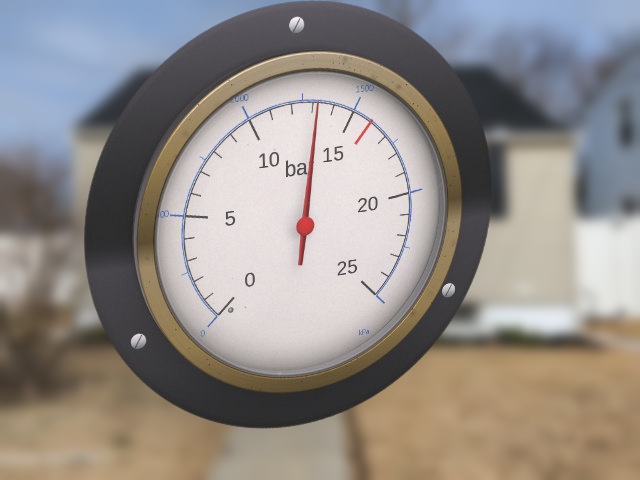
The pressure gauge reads 13 bar
